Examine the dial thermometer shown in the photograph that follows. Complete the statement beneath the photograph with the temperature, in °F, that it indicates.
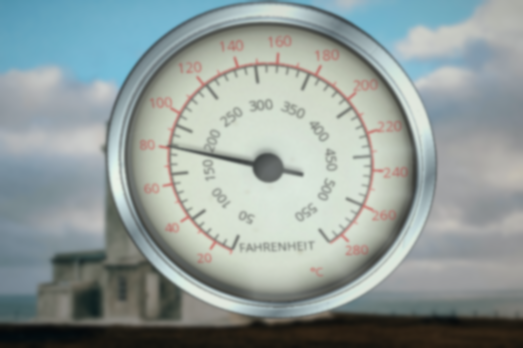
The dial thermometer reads 180 °F
